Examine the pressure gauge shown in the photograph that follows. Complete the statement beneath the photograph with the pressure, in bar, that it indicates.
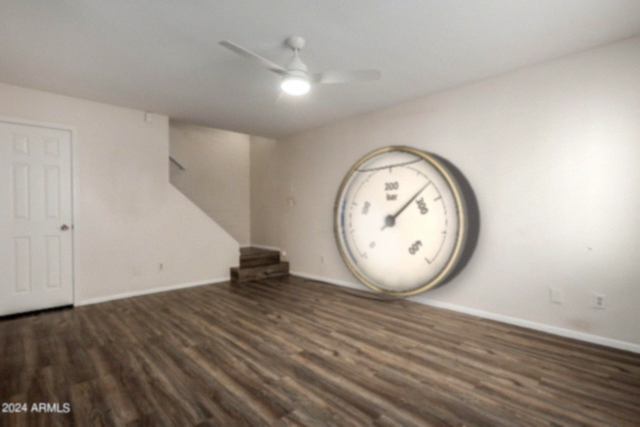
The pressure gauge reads 275 bar
